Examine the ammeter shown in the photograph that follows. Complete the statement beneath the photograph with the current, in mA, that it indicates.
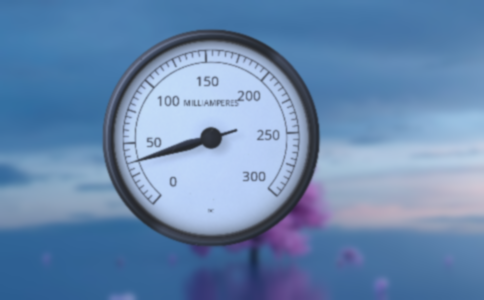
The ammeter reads 35 mA
